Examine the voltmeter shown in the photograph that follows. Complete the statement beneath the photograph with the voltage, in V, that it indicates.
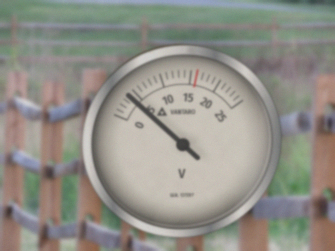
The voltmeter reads 4 V
